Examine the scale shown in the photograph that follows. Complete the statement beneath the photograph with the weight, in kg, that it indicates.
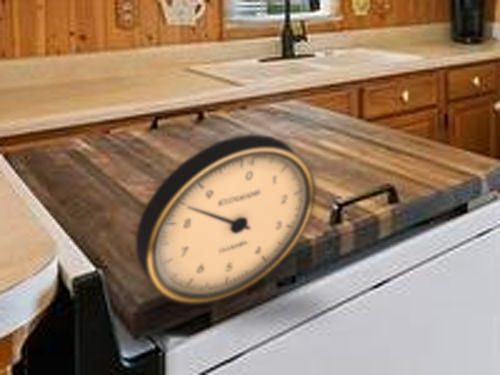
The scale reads 8.5 kg
